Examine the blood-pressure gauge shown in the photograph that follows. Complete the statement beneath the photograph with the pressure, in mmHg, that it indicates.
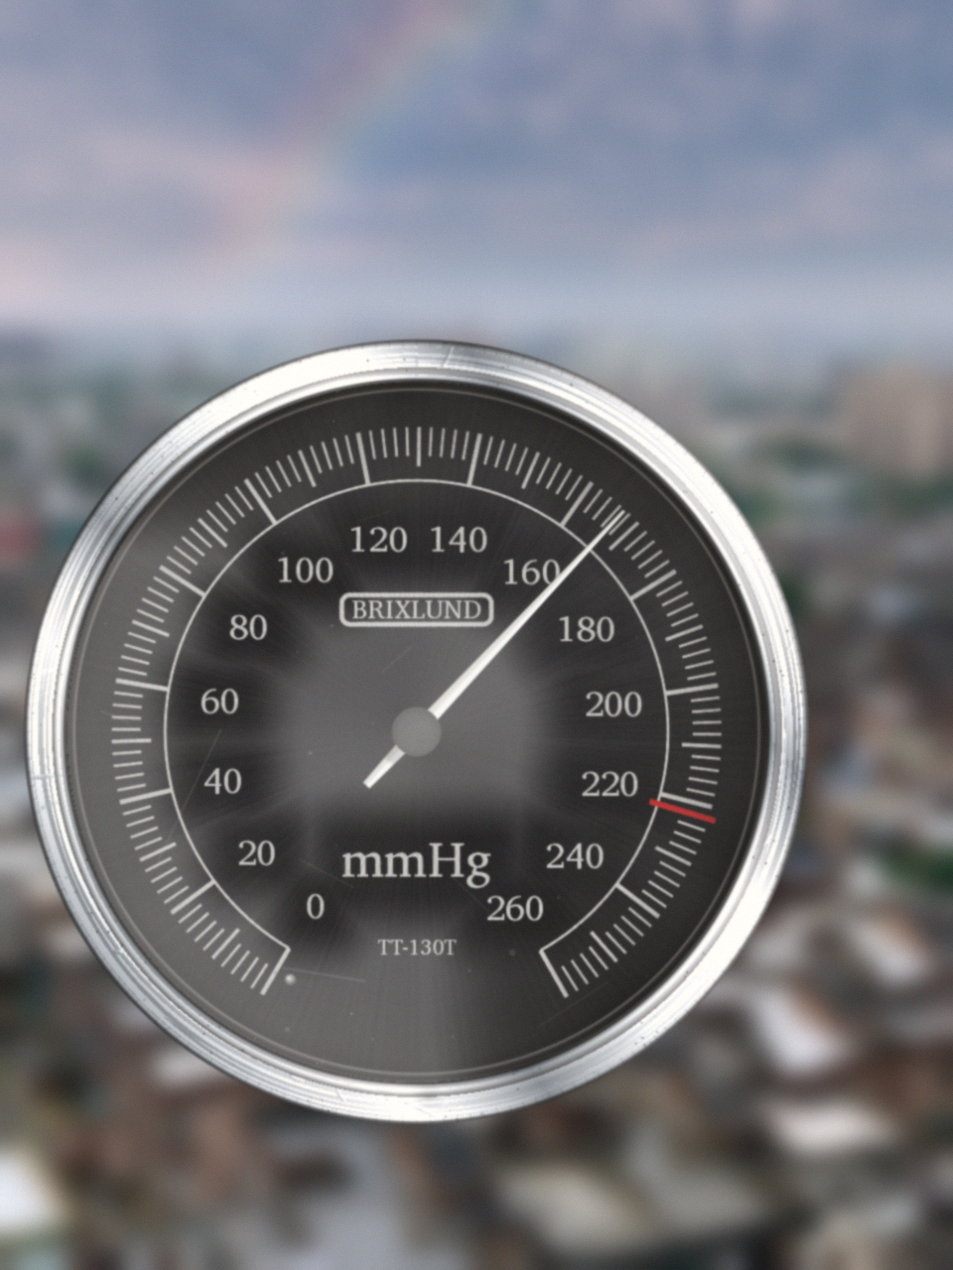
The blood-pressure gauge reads 167 mmHg
